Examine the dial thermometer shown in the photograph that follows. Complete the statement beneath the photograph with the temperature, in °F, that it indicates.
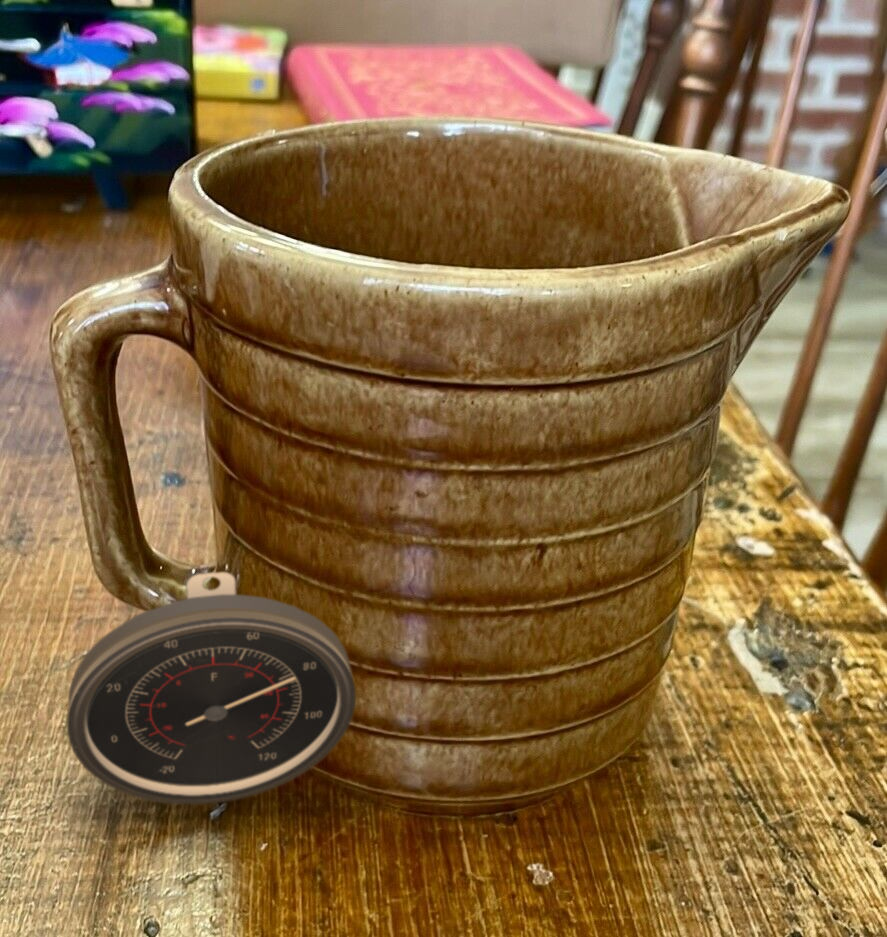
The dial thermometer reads 80 °F
